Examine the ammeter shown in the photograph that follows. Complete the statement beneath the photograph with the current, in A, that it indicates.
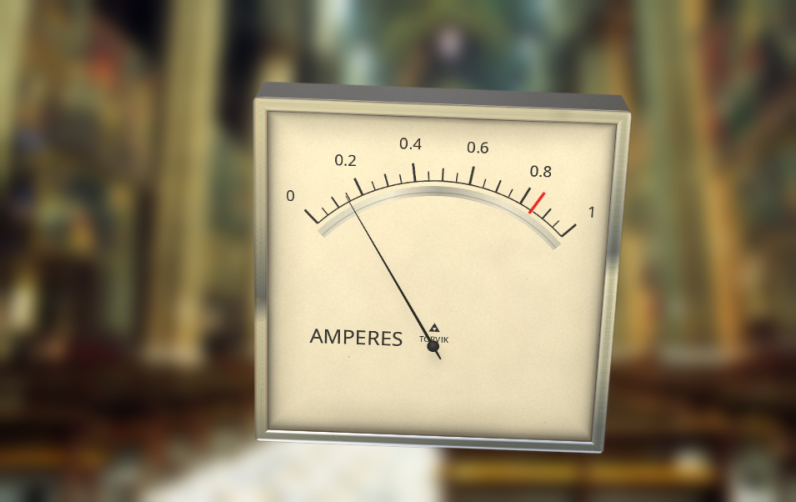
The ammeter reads 0.15 A
